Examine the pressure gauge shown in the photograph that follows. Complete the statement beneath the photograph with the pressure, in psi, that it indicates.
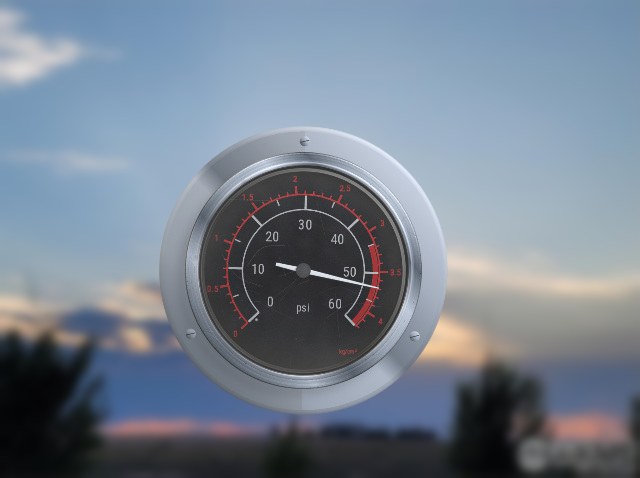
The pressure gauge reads 52.5 psi
